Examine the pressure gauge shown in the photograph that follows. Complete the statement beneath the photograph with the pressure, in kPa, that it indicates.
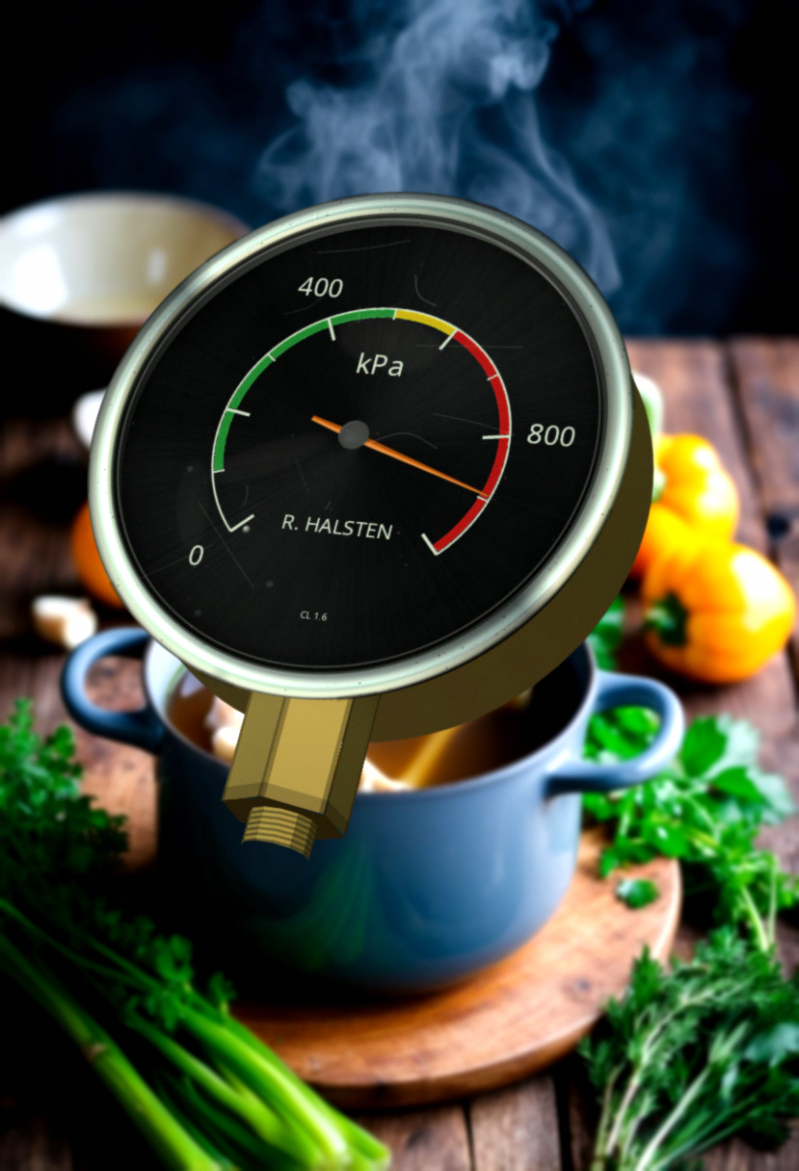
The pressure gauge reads 900 kPa
